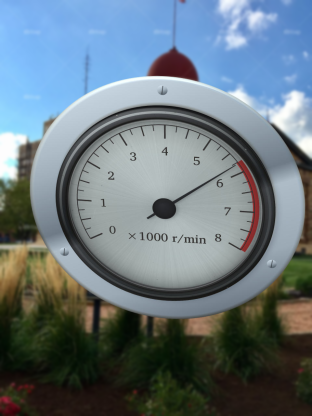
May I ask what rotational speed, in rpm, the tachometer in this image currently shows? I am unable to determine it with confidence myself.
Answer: 5750 rpm
